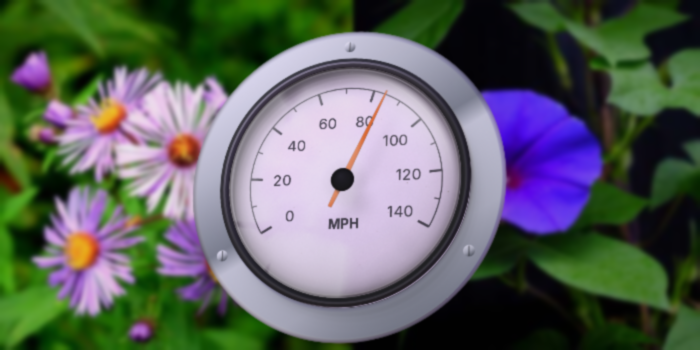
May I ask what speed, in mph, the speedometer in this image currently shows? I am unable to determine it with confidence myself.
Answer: 85 mph
